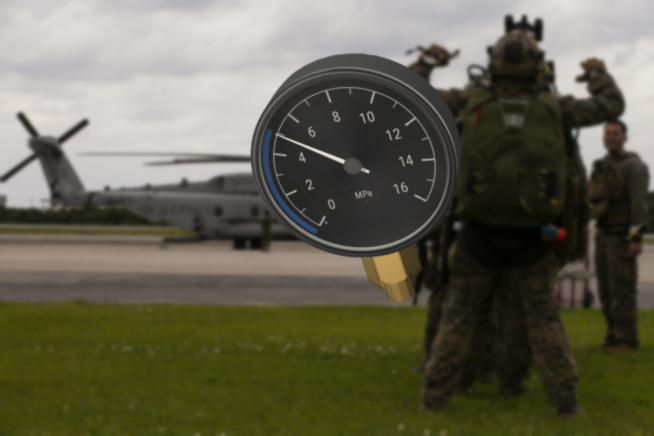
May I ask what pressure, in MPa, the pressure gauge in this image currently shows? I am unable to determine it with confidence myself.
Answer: 5 MPa
